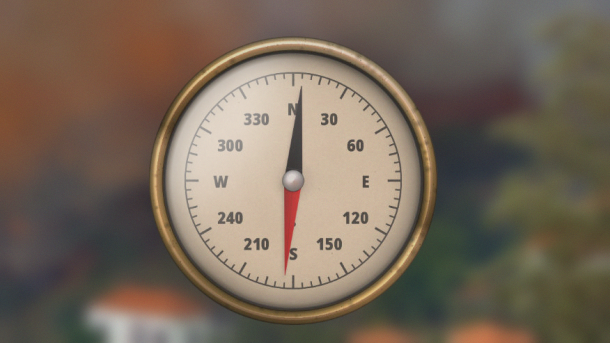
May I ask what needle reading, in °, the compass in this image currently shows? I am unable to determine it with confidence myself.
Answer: 185 °
